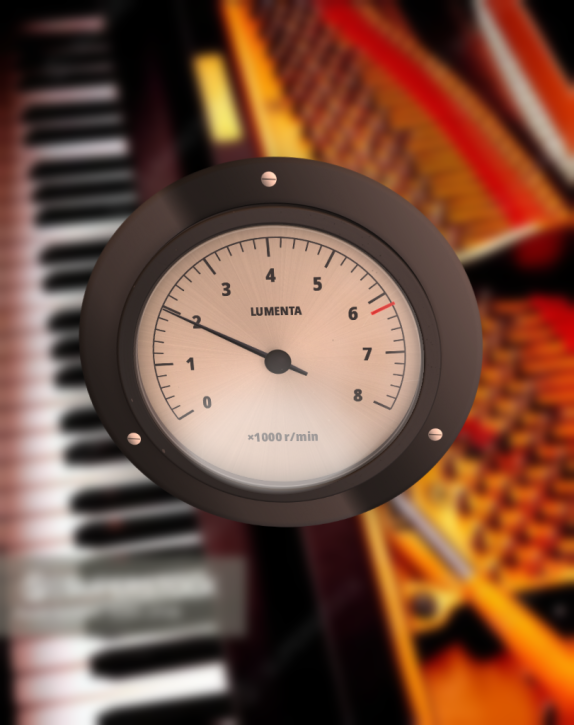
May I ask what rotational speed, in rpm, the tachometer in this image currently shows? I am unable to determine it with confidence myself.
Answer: 2000 rpm
